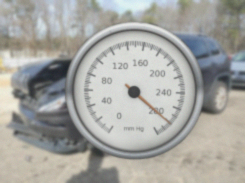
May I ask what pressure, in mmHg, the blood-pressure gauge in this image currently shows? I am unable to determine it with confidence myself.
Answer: 280 mmHg
